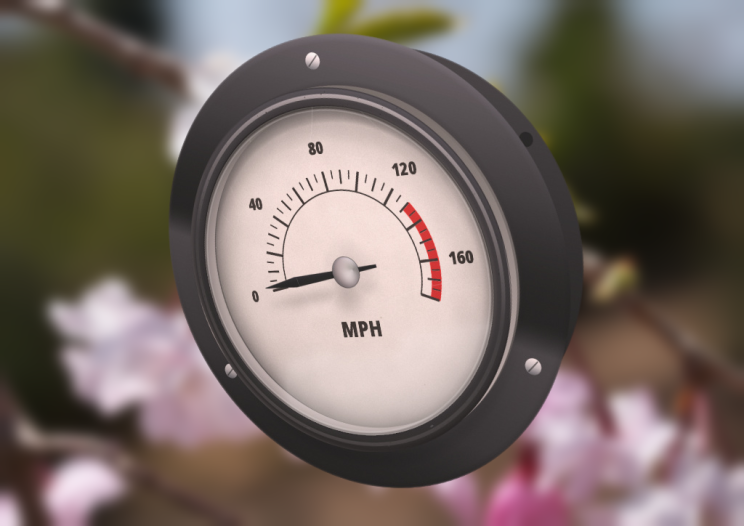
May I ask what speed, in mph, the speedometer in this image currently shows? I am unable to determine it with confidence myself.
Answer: 2.5 mph
